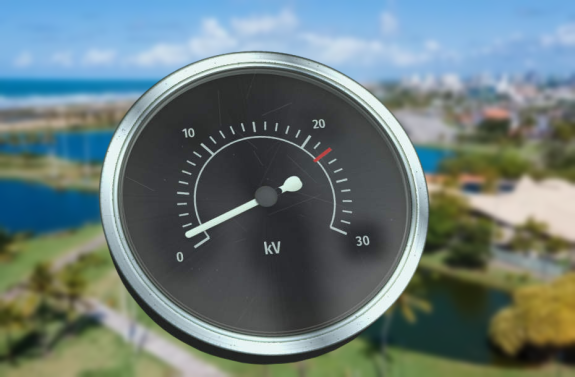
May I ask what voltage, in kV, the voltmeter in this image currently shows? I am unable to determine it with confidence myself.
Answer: 1 kV
